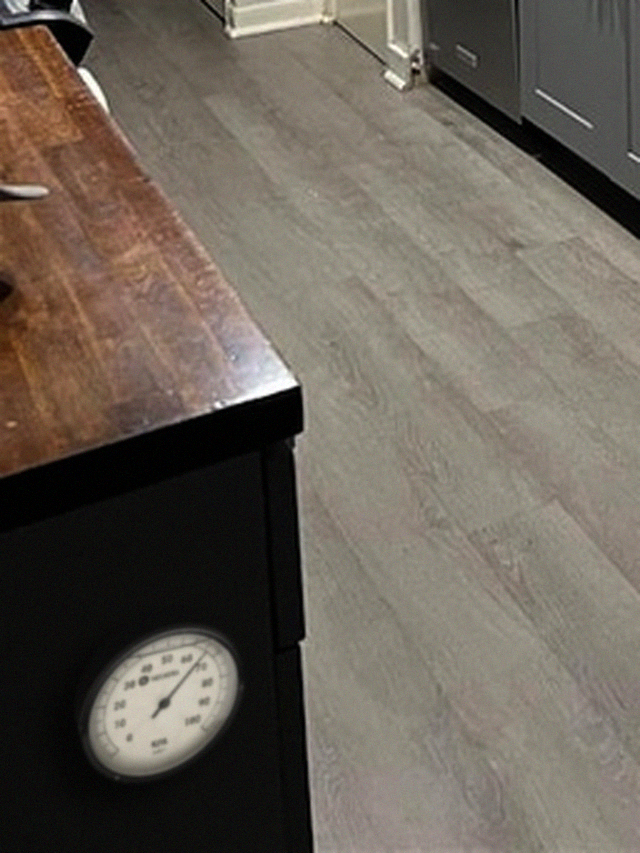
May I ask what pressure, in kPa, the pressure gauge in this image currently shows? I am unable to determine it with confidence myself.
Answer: 65 kPa
